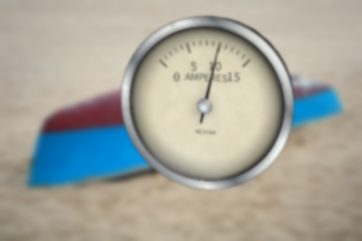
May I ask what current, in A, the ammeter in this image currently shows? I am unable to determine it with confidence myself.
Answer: 10 A
